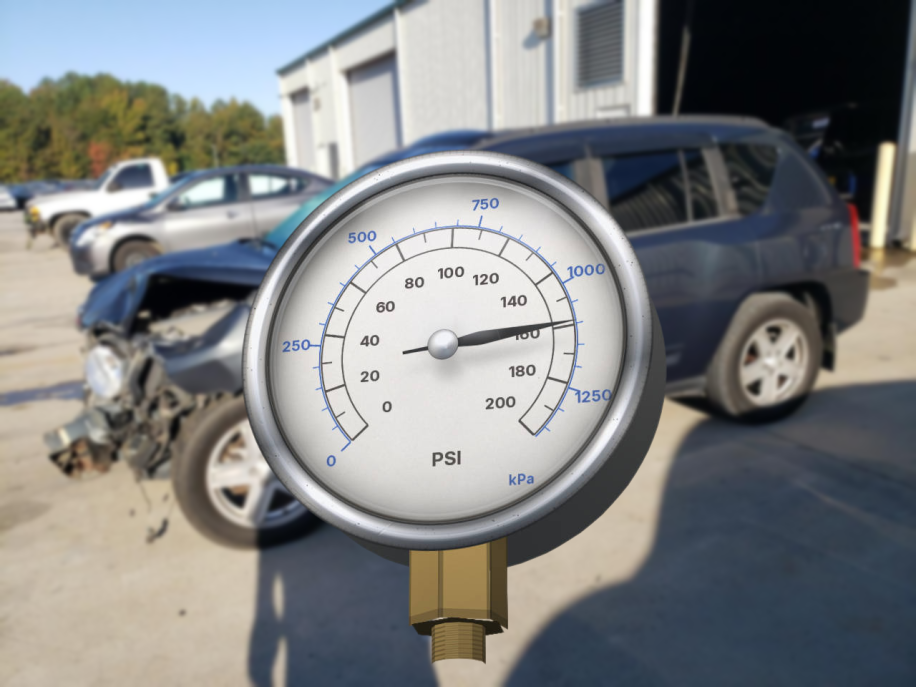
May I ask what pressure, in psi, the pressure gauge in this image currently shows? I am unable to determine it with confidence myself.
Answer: 160 psi
